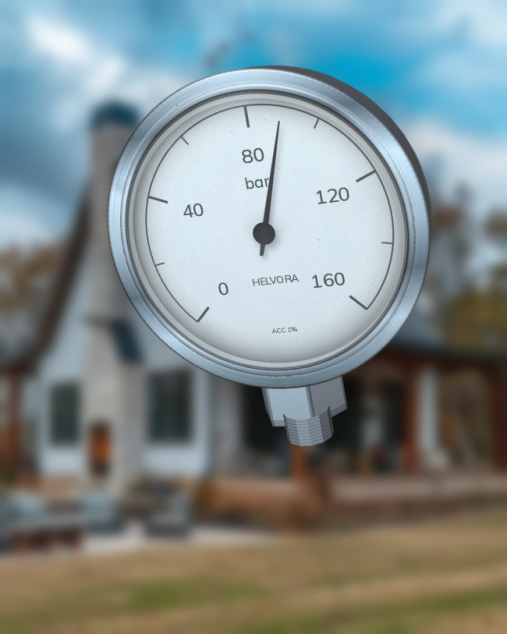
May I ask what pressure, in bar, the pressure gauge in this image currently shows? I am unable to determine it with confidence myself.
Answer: 90 bar
